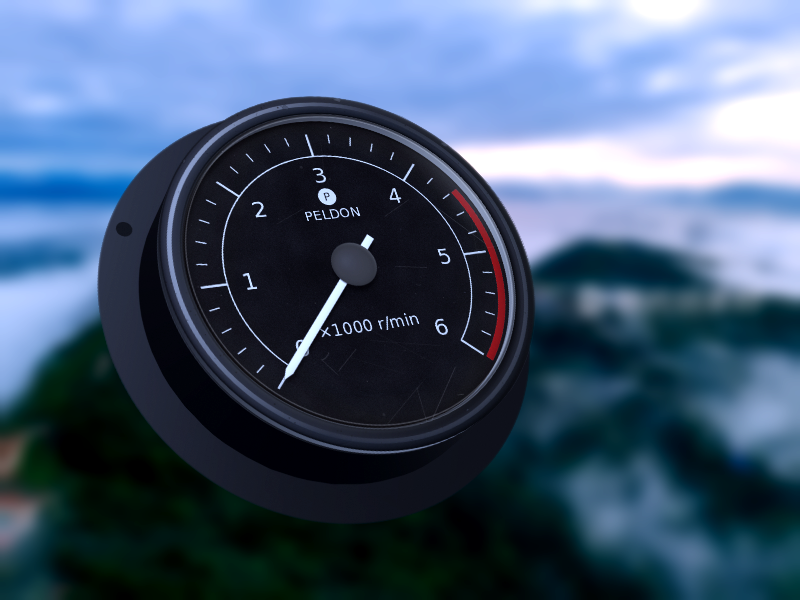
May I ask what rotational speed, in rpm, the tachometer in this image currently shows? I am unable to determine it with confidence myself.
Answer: 0 rpm
